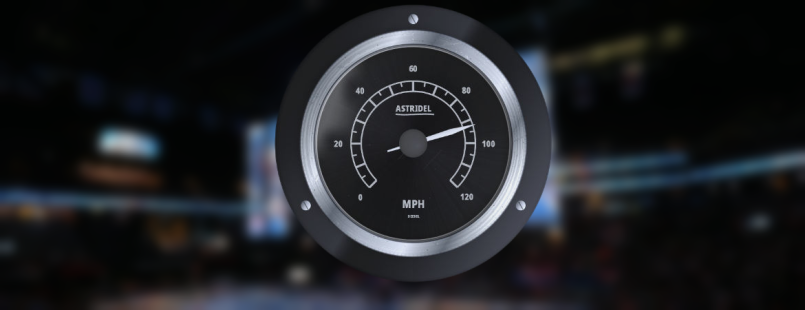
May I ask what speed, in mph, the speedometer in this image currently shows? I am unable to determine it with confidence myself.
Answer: 92.5 mph
